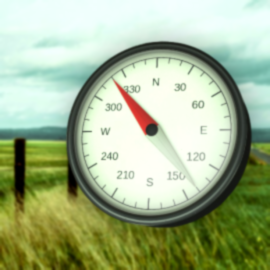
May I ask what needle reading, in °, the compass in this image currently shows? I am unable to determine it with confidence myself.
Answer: 320 °
